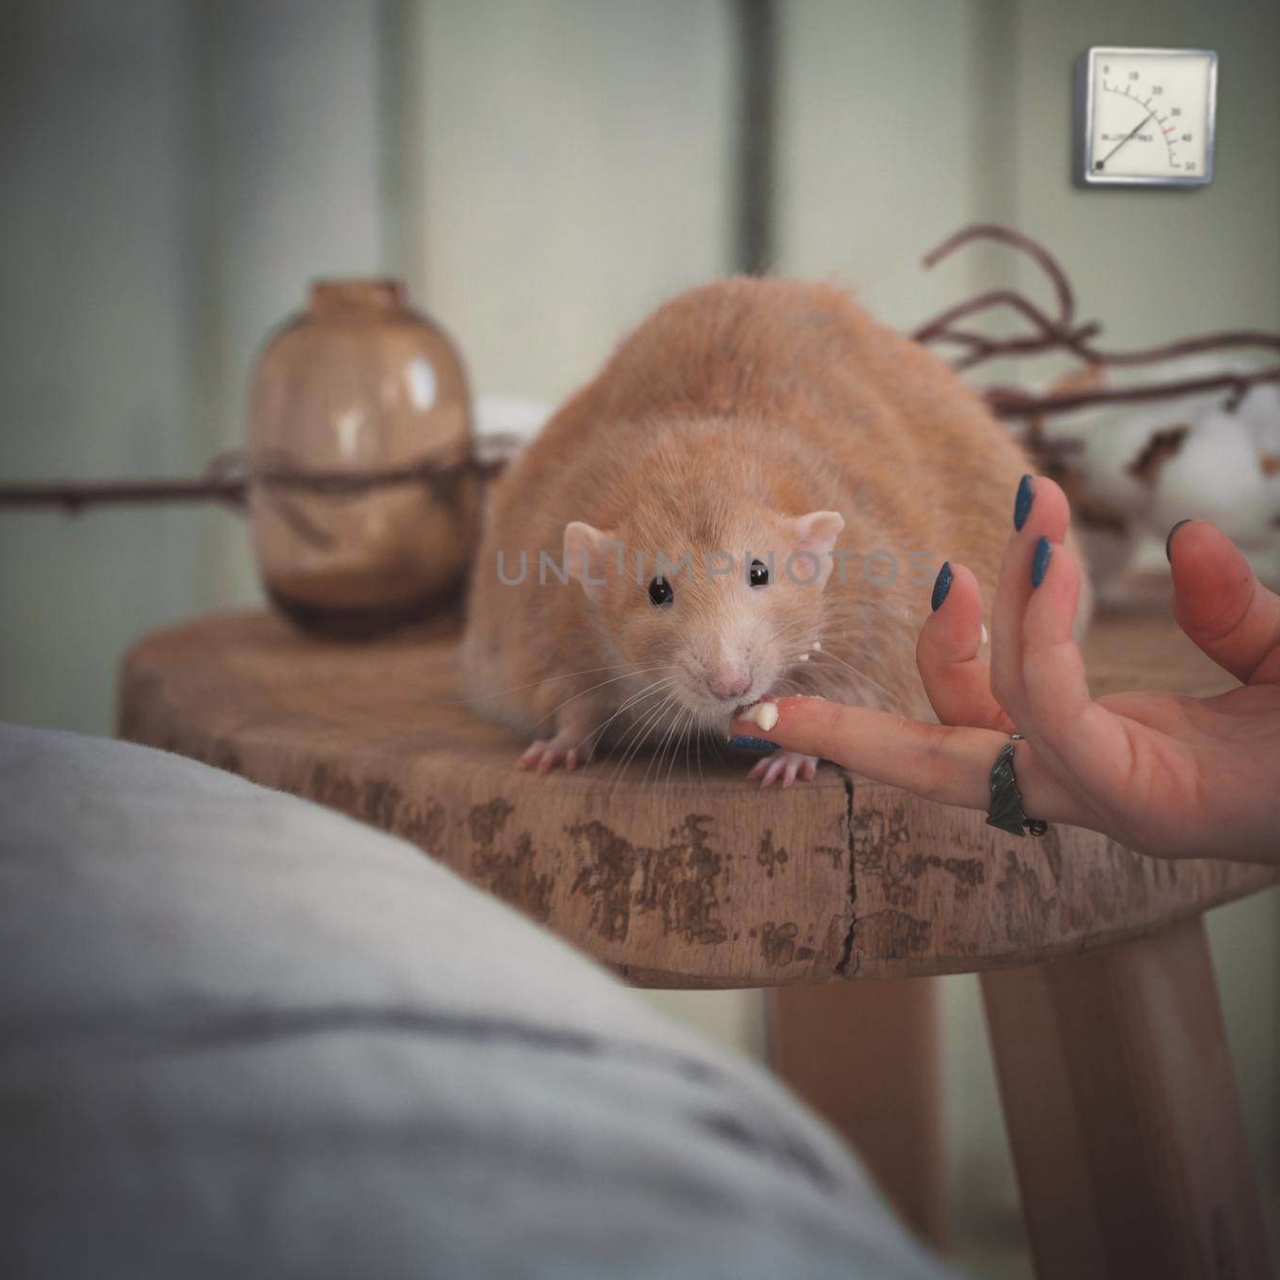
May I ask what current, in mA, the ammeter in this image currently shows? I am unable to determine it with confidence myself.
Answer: 25 mA
